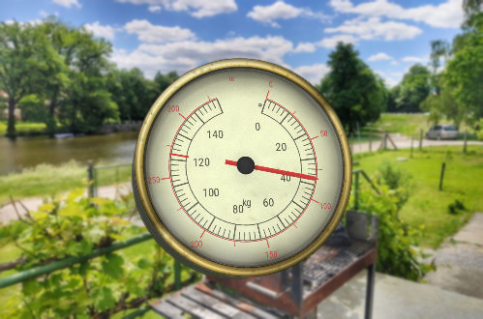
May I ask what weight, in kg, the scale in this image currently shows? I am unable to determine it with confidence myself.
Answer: 38 kg
